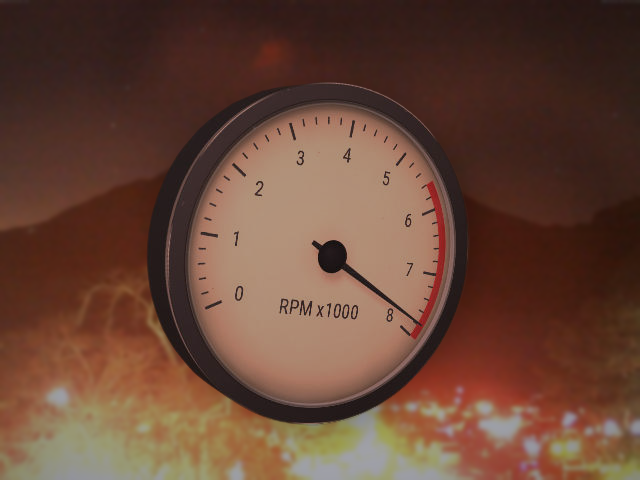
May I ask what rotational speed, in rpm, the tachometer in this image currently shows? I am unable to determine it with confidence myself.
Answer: 7800 rpm
